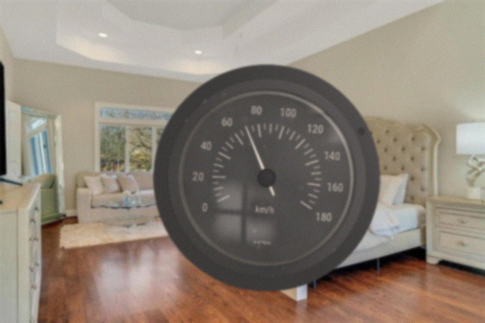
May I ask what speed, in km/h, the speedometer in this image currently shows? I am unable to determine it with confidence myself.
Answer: 70 km/h
